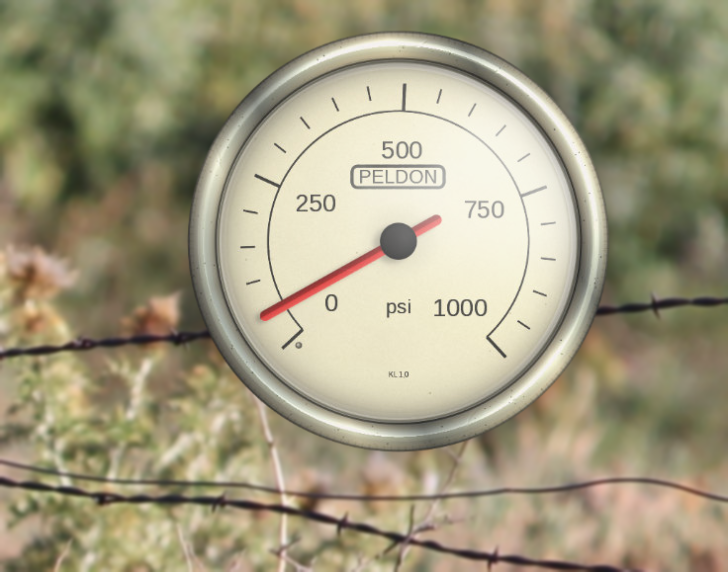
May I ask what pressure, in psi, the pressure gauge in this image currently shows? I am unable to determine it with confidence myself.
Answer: 50 psi
